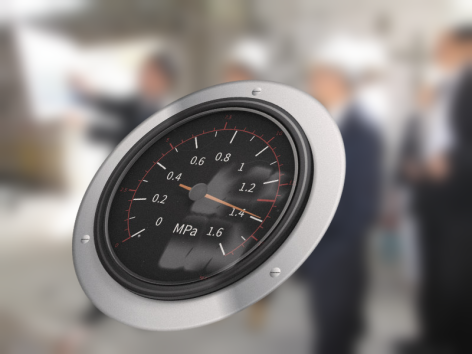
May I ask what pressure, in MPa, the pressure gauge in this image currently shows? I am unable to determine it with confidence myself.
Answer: 1.4 MPa
